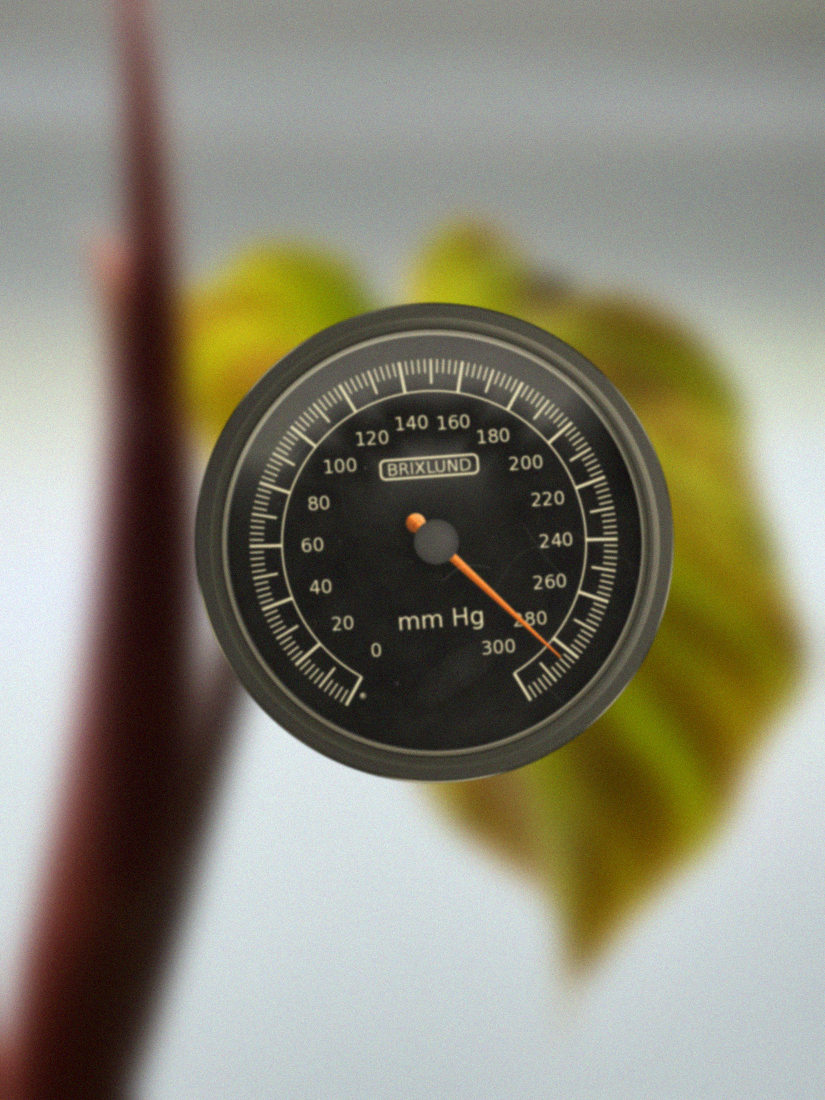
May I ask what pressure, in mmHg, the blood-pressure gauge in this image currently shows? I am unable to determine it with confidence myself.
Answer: 284 mmHg
